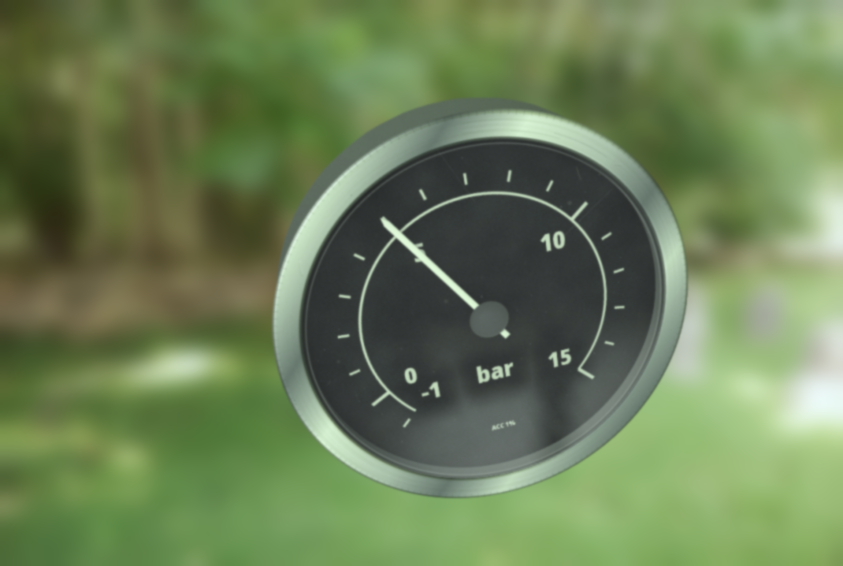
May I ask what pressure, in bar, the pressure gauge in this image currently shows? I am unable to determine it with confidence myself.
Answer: 5 bar
